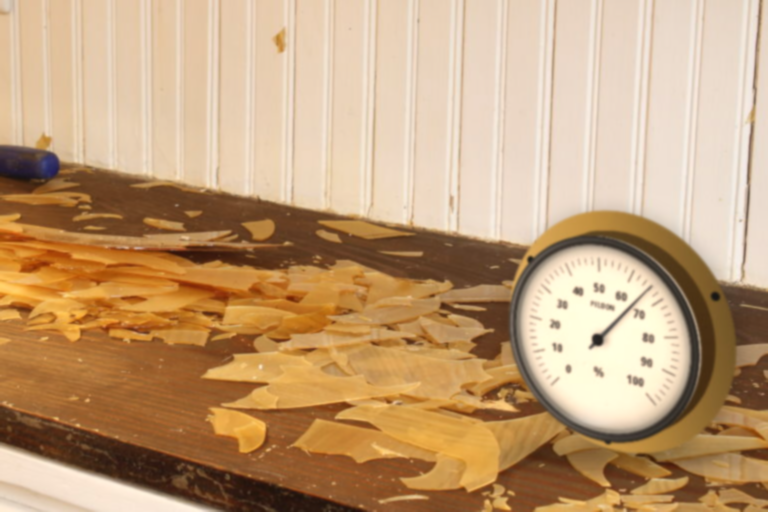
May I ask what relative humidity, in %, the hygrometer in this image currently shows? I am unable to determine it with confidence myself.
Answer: 66 %
